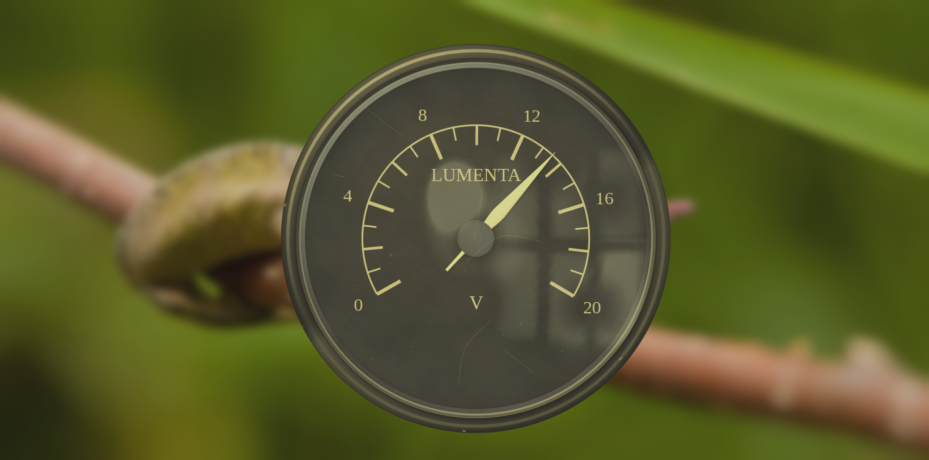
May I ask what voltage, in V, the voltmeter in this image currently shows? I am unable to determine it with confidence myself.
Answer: 13.5 V
